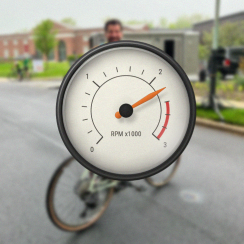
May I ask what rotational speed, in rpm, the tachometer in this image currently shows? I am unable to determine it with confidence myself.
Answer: 2200 rpm
